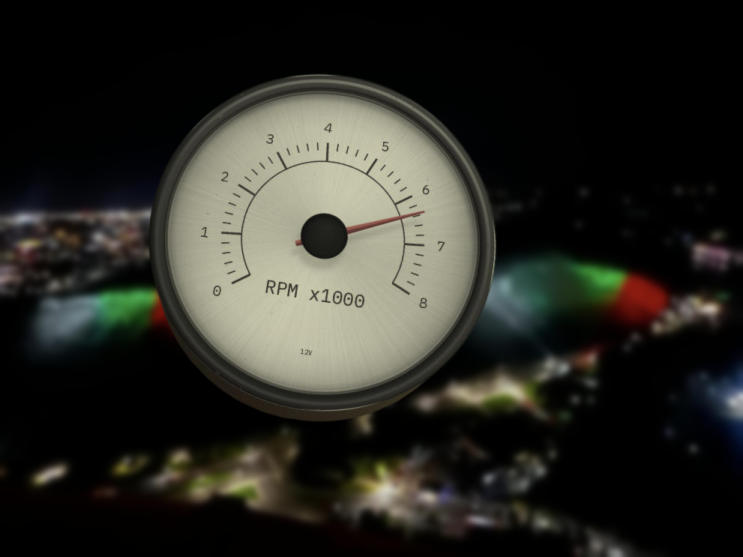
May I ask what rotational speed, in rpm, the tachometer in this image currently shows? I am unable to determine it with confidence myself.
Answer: 6400 rpm
